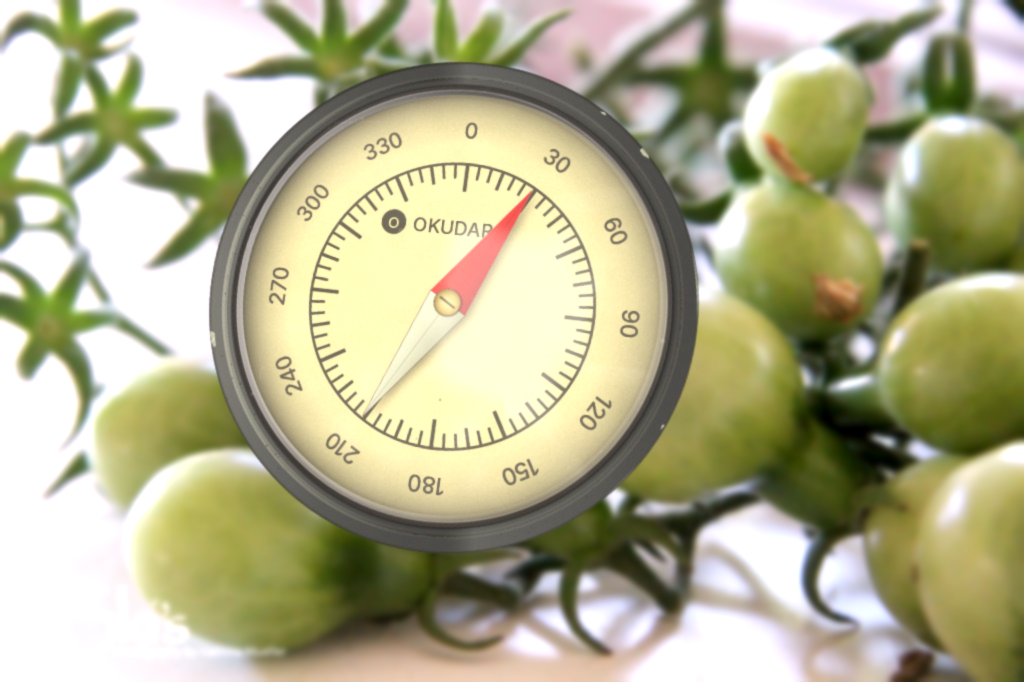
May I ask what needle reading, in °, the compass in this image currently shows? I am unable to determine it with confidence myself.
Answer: 30 °
